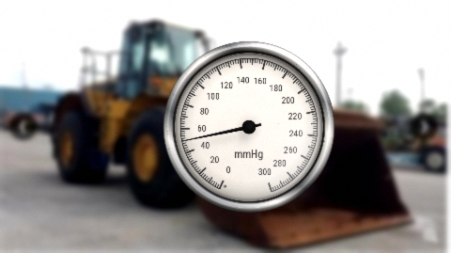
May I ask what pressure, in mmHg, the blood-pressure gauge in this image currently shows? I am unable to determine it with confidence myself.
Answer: 50 mmHg
